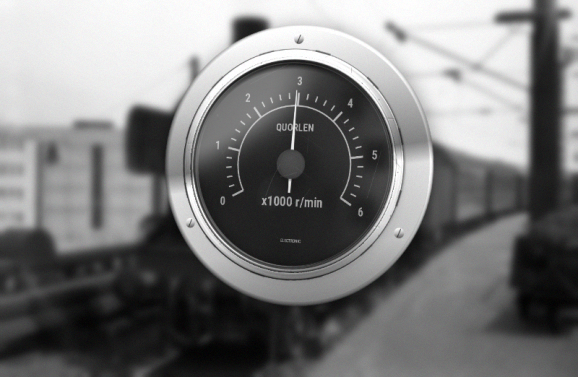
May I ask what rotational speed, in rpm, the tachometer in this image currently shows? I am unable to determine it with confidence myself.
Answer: 3000 rpm
